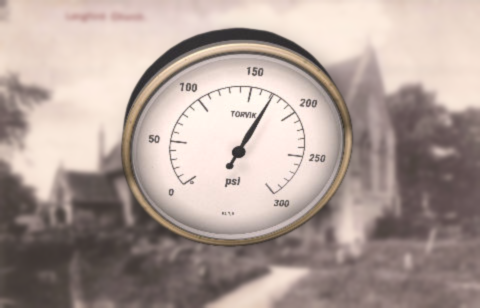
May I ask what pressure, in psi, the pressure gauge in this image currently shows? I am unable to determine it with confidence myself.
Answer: 170 psi
